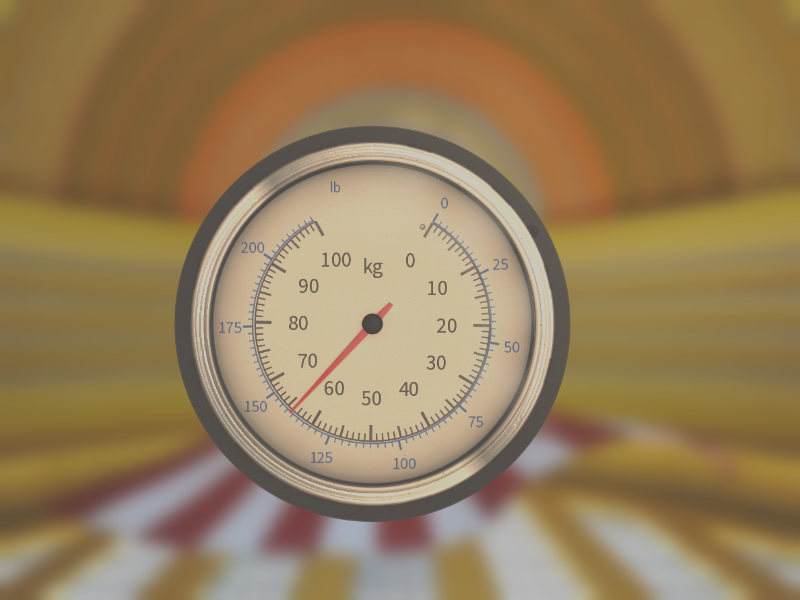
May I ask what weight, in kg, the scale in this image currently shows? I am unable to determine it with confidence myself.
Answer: 64 kg
